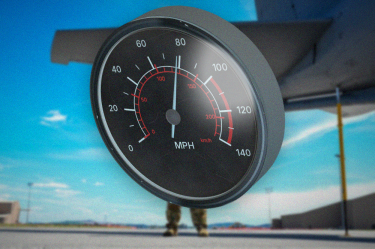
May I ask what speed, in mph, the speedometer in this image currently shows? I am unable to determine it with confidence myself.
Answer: 80 mph
